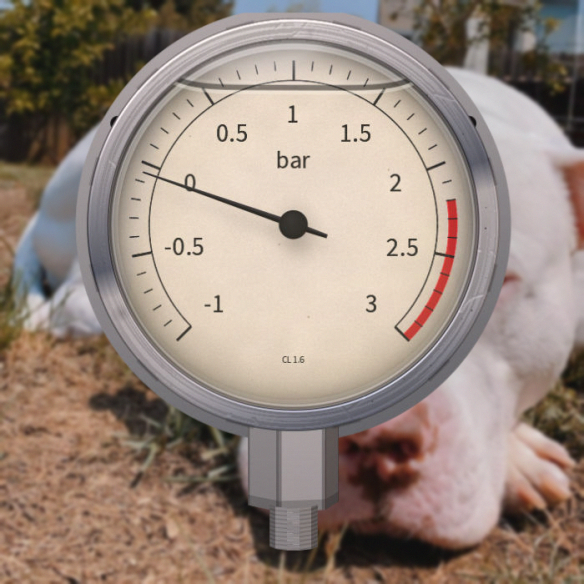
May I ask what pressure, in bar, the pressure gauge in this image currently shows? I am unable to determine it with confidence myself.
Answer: -0.05 bar
